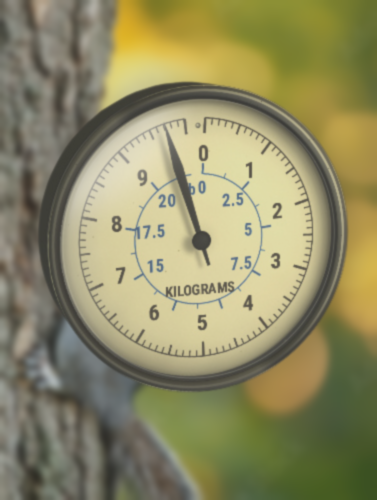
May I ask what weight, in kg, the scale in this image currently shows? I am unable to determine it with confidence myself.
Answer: 9.7 kg
